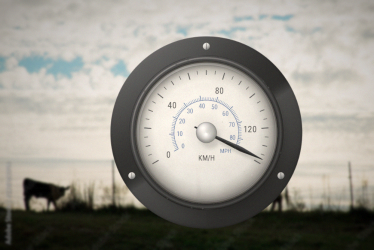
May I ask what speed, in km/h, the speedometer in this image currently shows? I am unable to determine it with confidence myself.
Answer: 137.5 km/h
